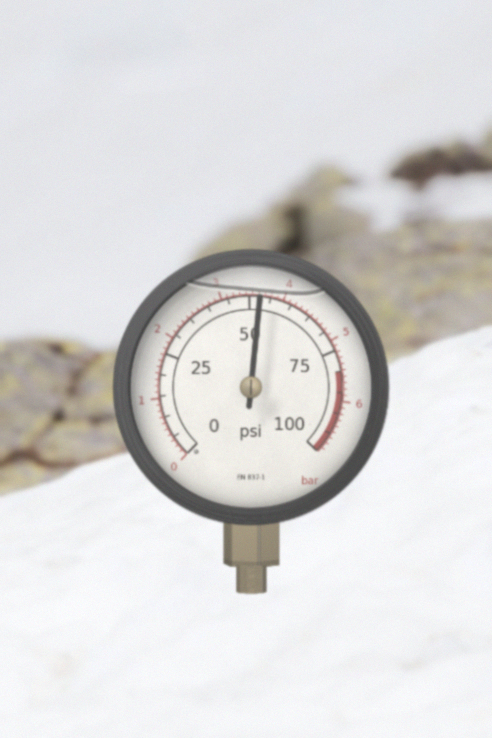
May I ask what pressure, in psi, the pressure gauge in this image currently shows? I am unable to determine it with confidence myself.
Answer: 52.5 psi
